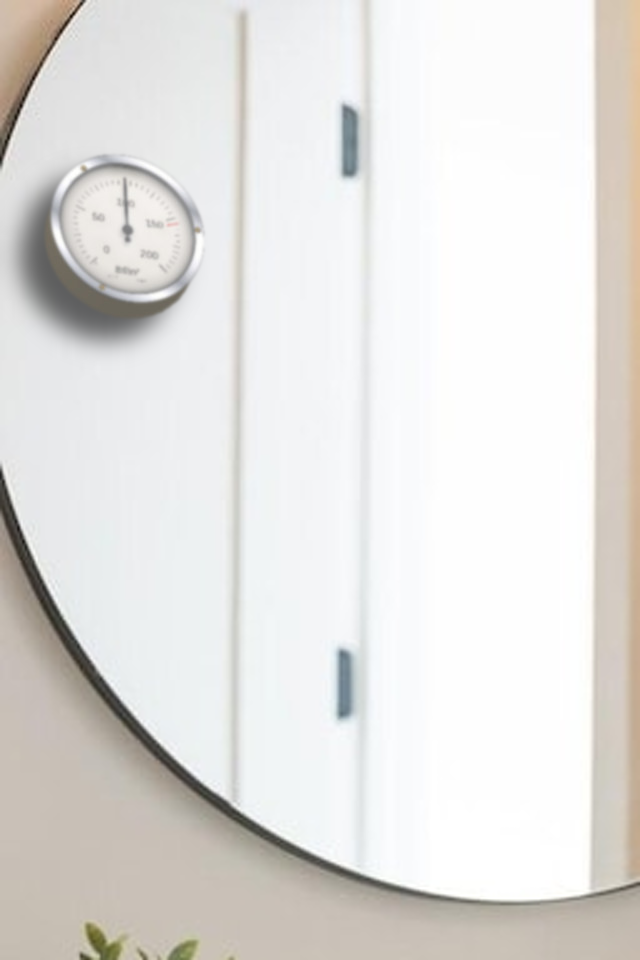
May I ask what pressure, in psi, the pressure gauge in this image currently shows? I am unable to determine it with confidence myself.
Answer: 100 psi
